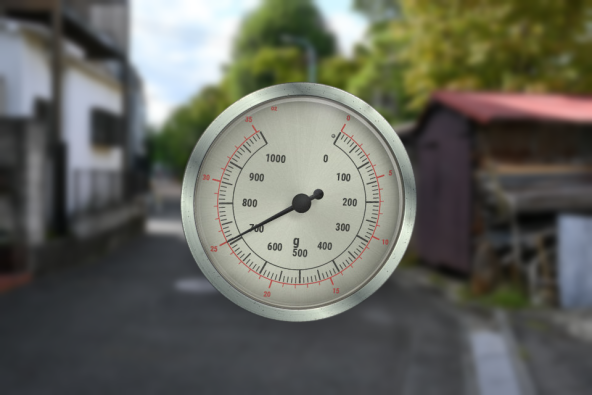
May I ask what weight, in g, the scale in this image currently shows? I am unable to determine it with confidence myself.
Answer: 710 g
